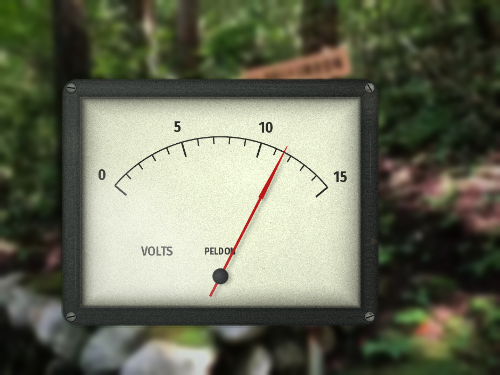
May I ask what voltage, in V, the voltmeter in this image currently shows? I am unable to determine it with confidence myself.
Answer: 11.5 V
